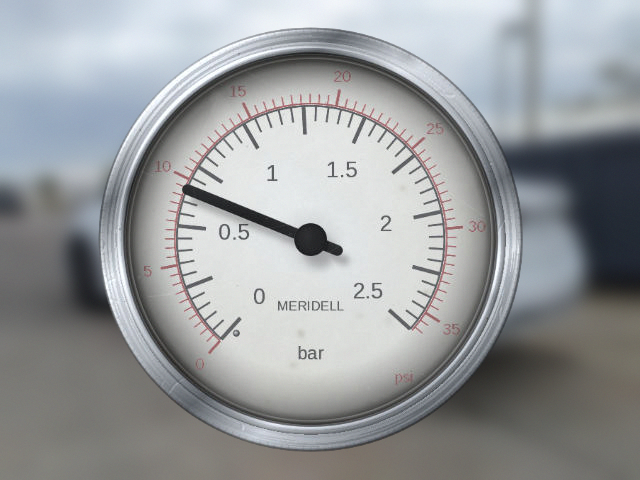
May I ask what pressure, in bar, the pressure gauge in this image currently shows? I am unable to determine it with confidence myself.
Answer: 0.65 bar
